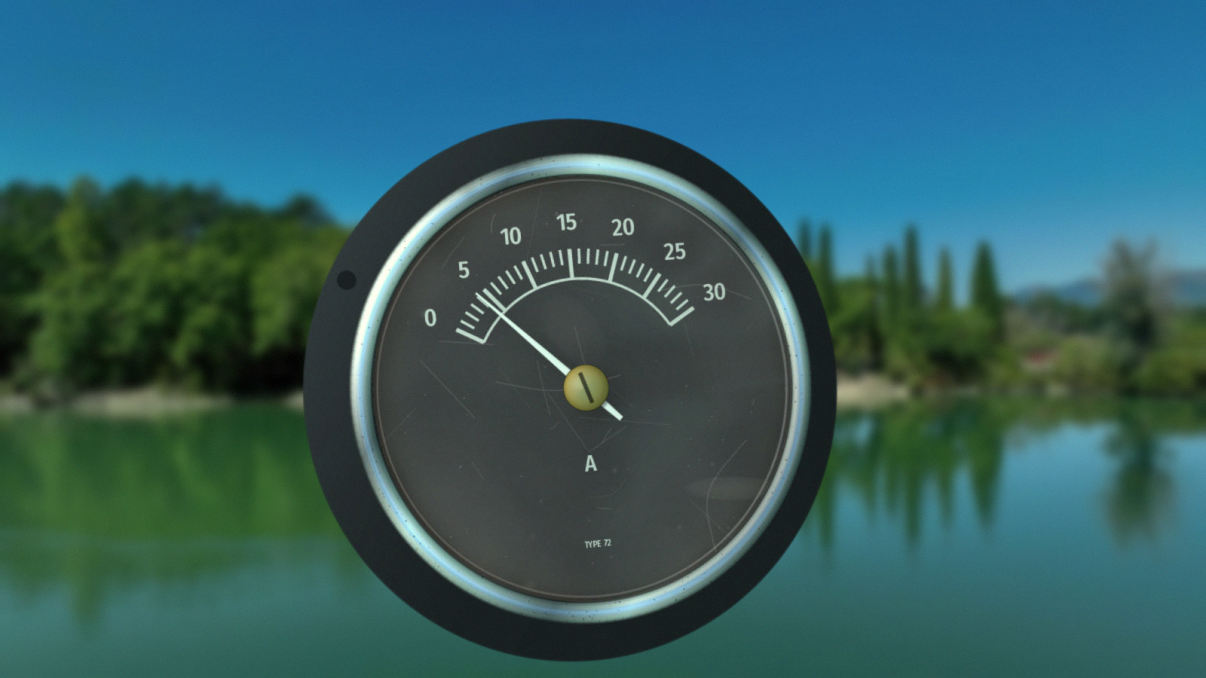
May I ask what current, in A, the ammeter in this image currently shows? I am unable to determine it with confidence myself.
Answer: 4 A
